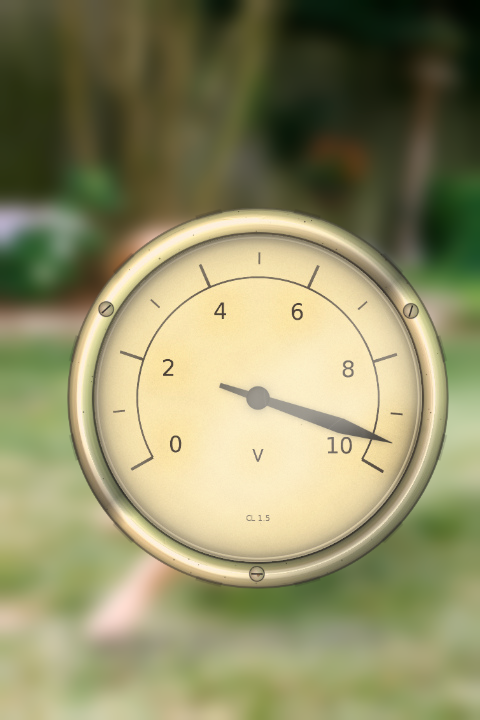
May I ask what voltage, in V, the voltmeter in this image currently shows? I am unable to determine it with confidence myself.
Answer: 9.5 V
